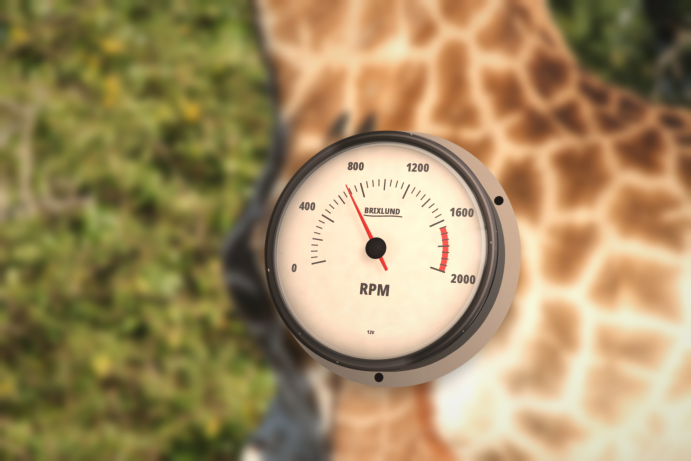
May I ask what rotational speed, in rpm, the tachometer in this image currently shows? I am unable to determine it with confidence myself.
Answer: 700 rpm
